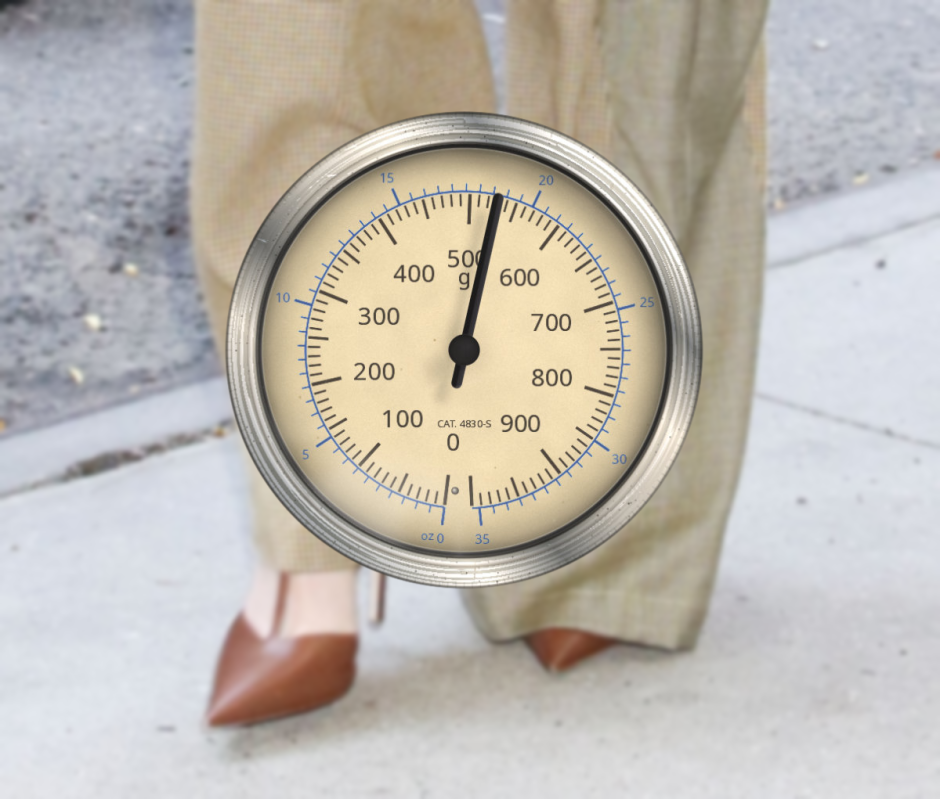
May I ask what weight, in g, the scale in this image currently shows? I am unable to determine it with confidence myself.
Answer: 530 g
